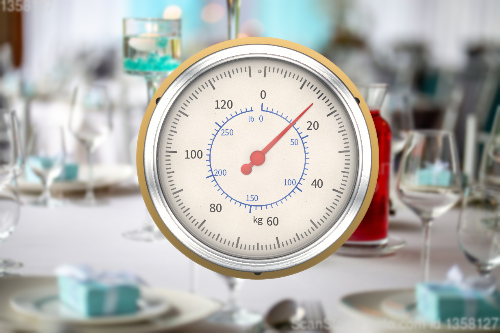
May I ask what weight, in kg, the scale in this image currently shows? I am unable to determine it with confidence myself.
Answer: 15 kg
